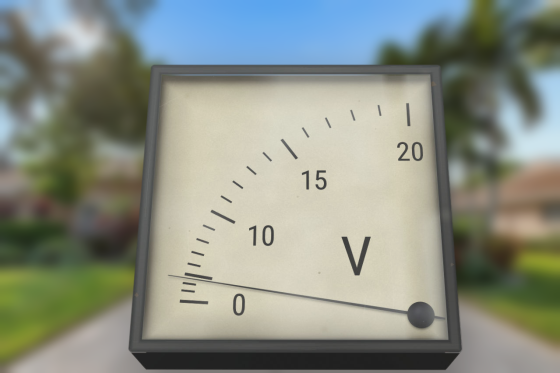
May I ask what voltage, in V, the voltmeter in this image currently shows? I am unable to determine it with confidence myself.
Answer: 4.5 V
